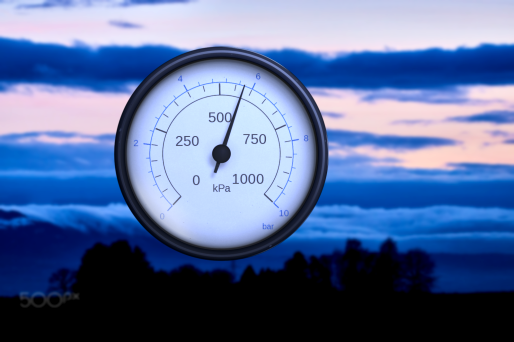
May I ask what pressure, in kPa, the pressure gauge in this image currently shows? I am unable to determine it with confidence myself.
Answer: 575 kPa
